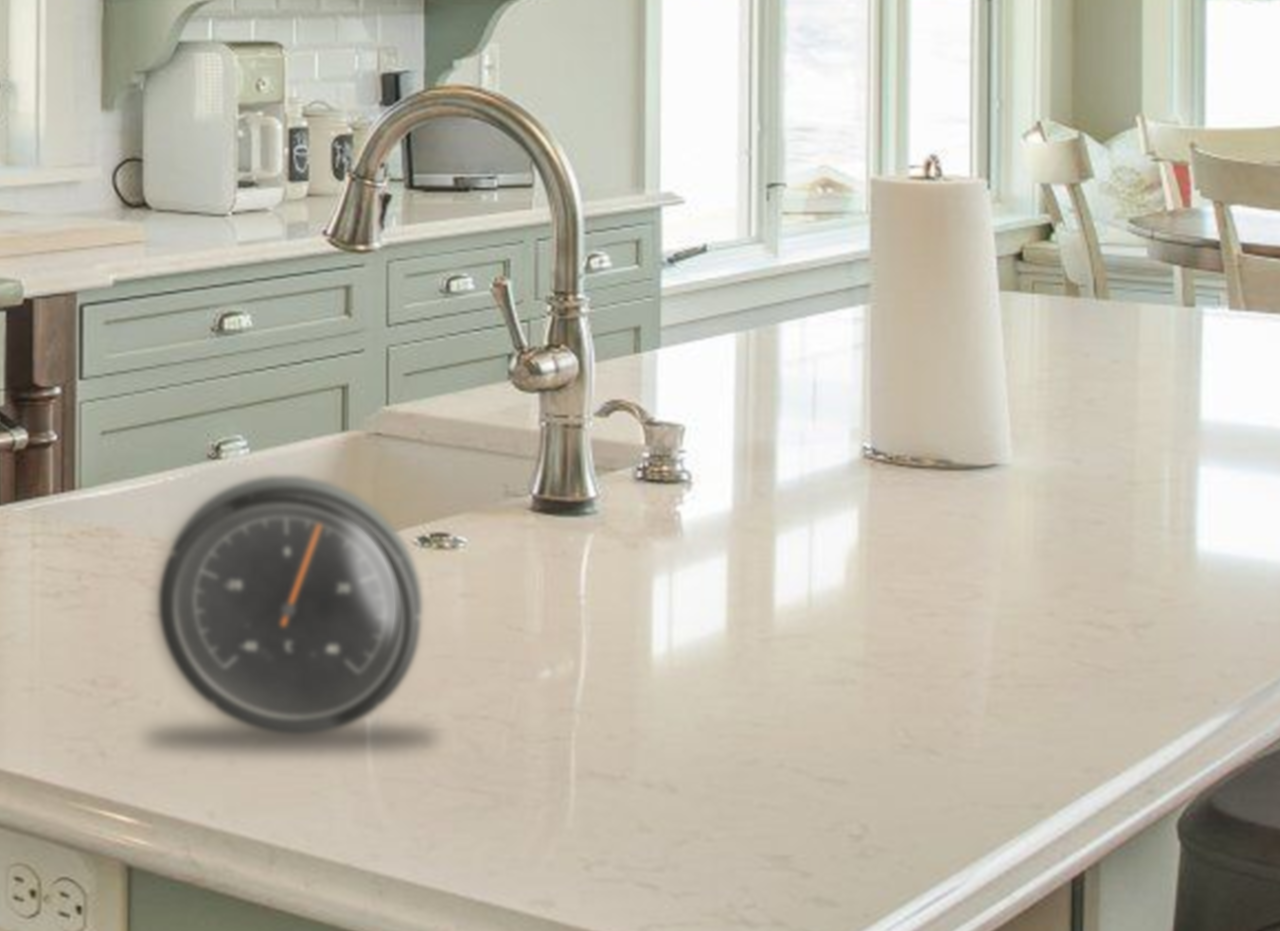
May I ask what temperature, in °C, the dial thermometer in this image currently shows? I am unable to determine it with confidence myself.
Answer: 6 °C
